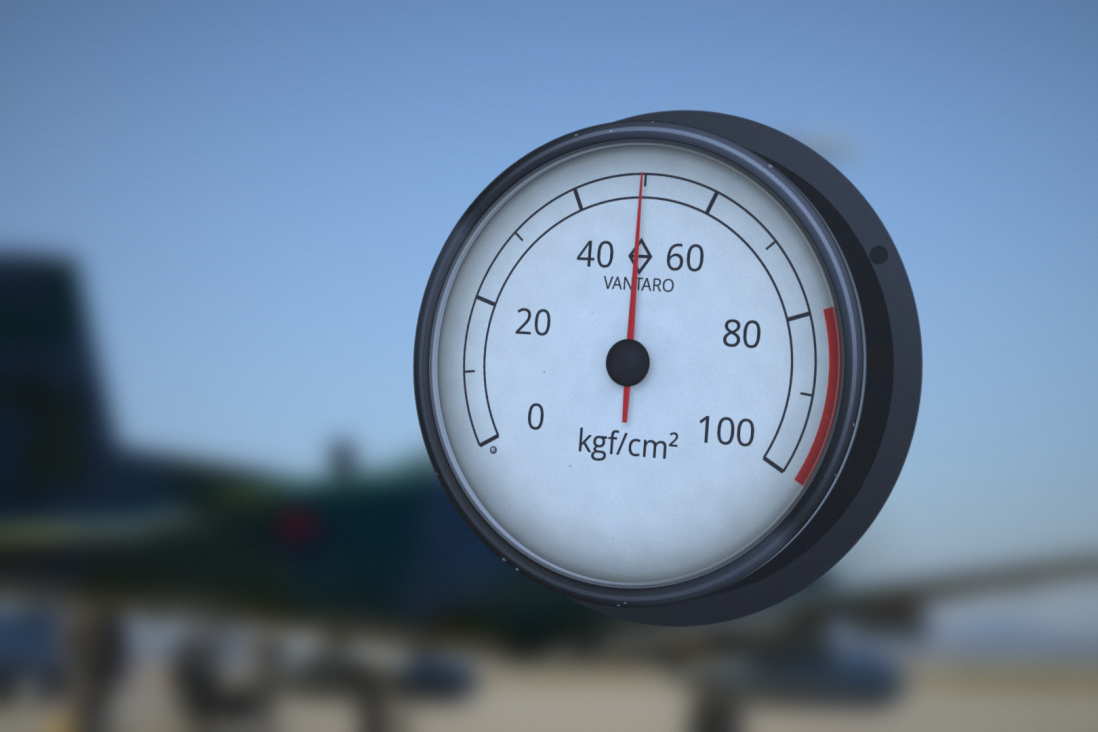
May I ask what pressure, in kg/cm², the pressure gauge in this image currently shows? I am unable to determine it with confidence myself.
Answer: 50 kg/cm²
